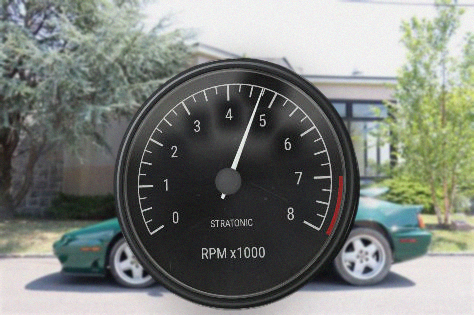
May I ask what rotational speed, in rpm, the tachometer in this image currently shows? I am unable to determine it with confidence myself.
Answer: 4750 rpm
